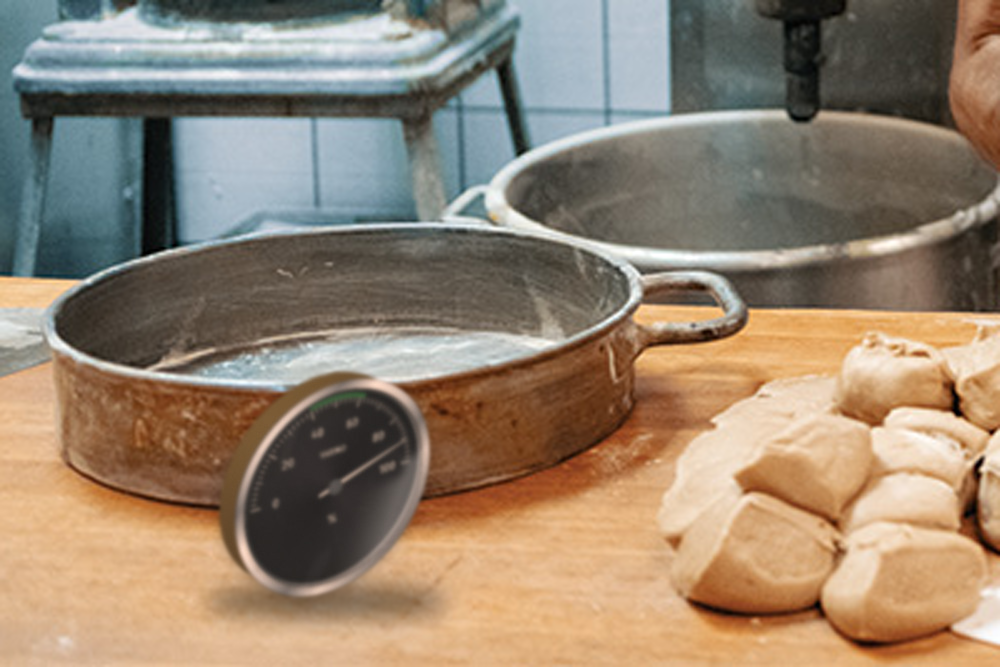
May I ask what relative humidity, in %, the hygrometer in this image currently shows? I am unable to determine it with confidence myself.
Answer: 90 %
